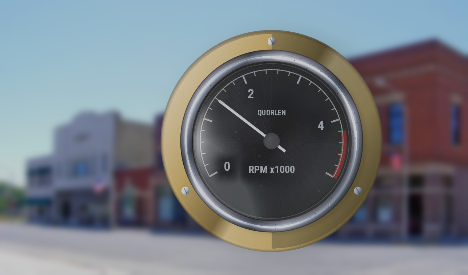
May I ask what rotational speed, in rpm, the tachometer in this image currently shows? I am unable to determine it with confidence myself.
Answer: 1400 rpm
